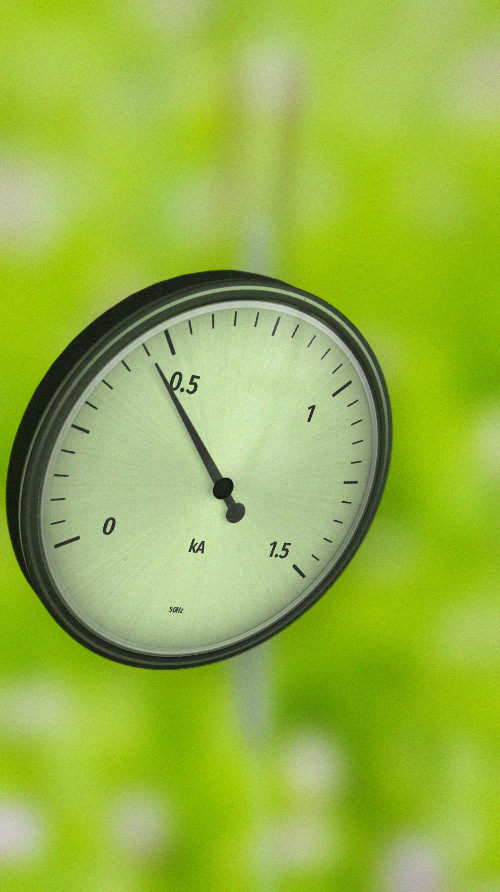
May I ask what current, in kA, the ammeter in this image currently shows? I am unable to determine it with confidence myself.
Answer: 0.45 kA
